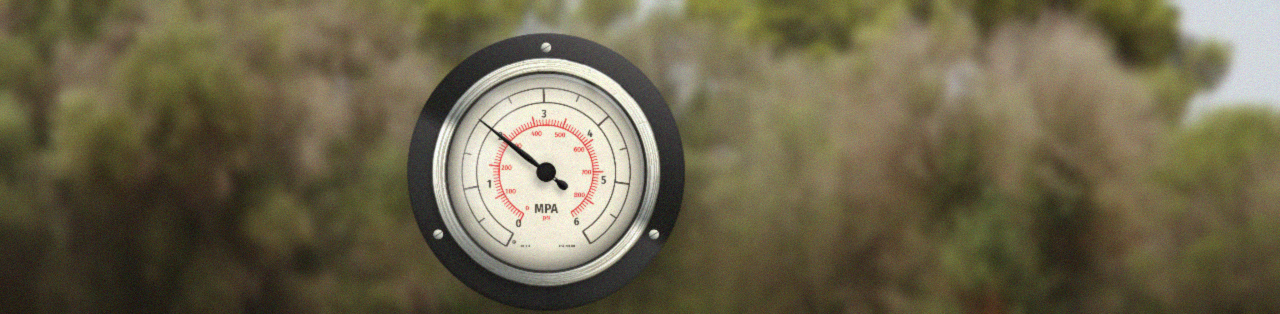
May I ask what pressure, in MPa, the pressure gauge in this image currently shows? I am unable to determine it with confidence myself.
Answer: 2 MPa
